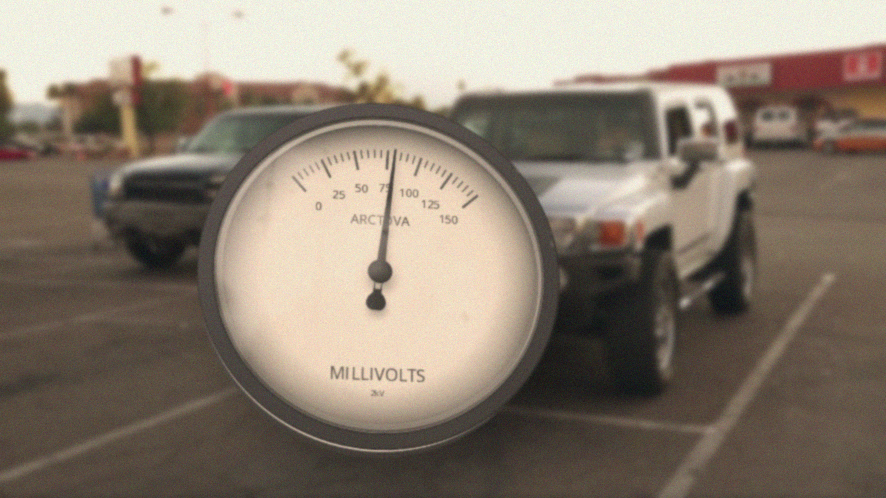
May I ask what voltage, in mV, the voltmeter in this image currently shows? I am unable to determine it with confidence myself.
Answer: 80 mV
